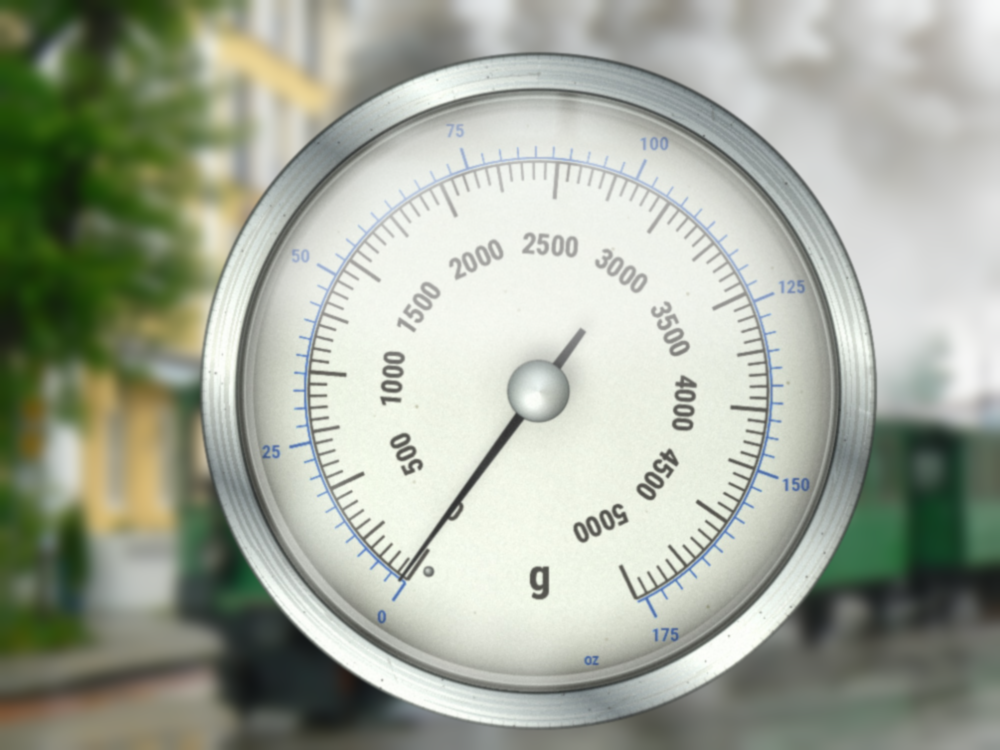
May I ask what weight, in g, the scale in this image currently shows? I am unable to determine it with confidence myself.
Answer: 25 g
